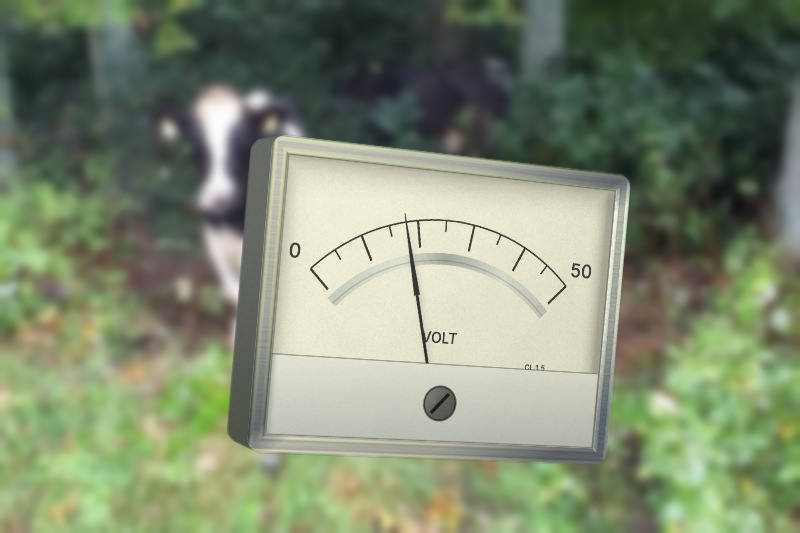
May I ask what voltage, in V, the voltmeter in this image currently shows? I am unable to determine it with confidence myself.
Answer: 17.5 V
